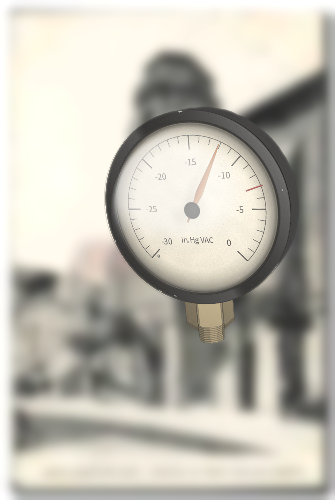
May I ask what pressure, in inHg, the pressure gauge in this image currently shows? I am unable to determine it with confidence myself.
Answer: -12 inHg
